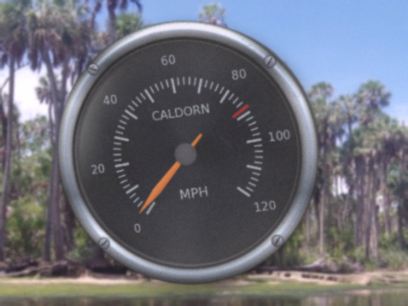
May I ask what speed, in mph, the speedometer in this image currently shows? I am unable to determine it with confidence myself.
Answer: 2 mph
